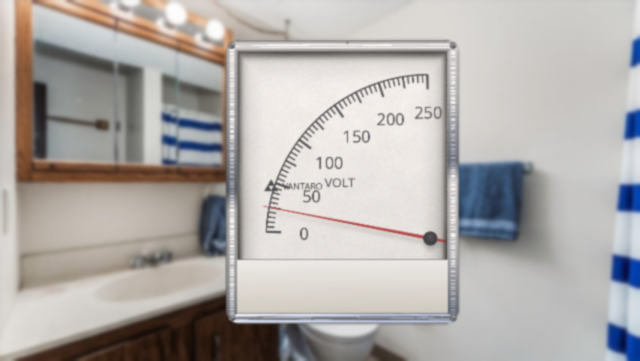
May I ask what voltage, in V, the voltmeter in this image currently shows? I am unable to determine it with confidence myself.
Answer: 25 V
